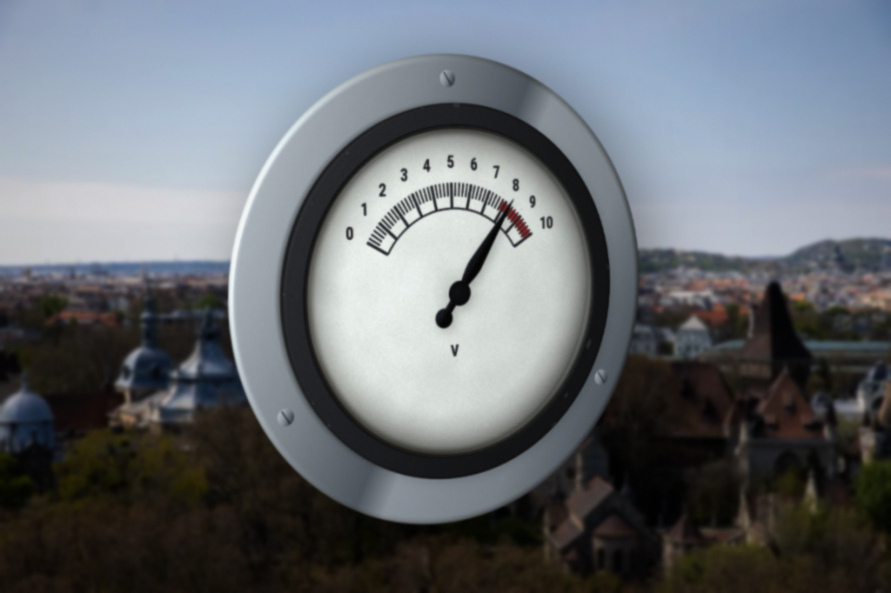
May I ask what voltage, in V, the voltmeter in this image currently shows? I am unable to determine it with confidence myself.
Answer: 8 V
